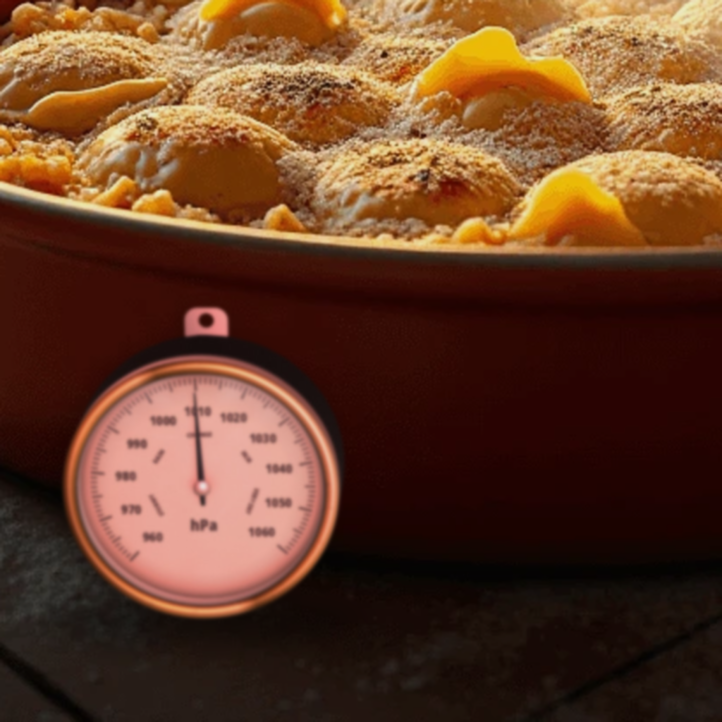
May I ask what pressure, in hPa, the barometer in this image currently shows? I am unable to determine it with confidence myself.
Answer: 1010 hPa
